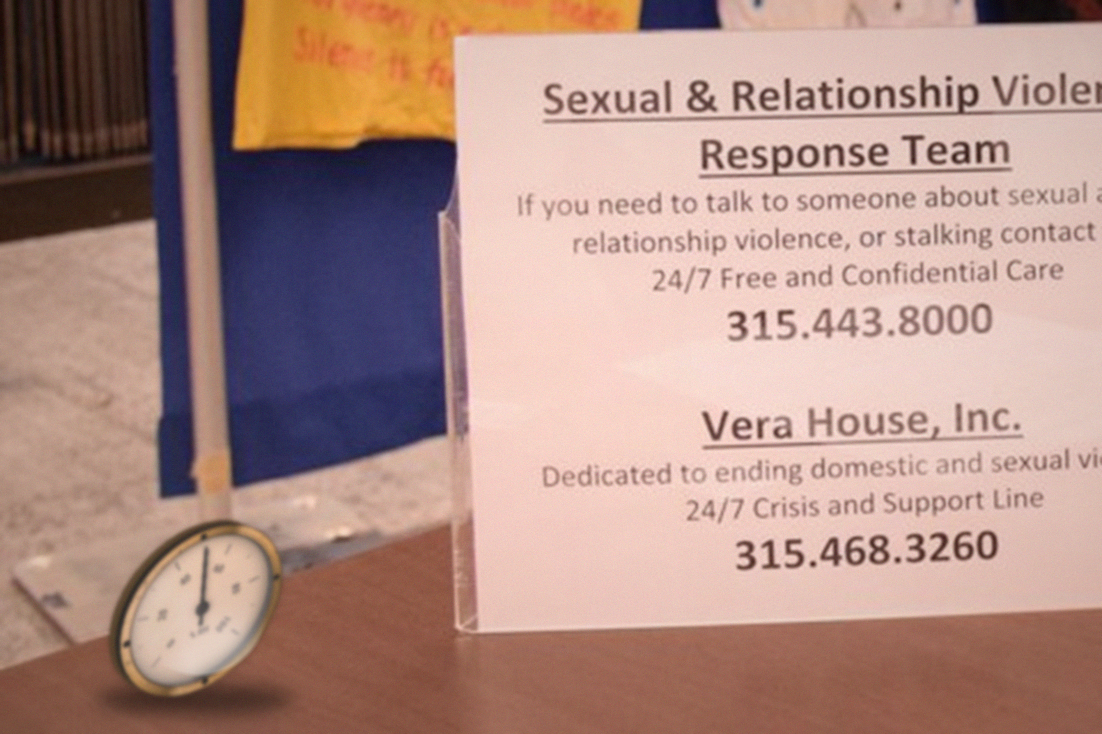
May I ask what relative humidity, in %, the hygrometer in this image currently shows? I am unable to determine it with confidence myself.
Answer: 50 %
